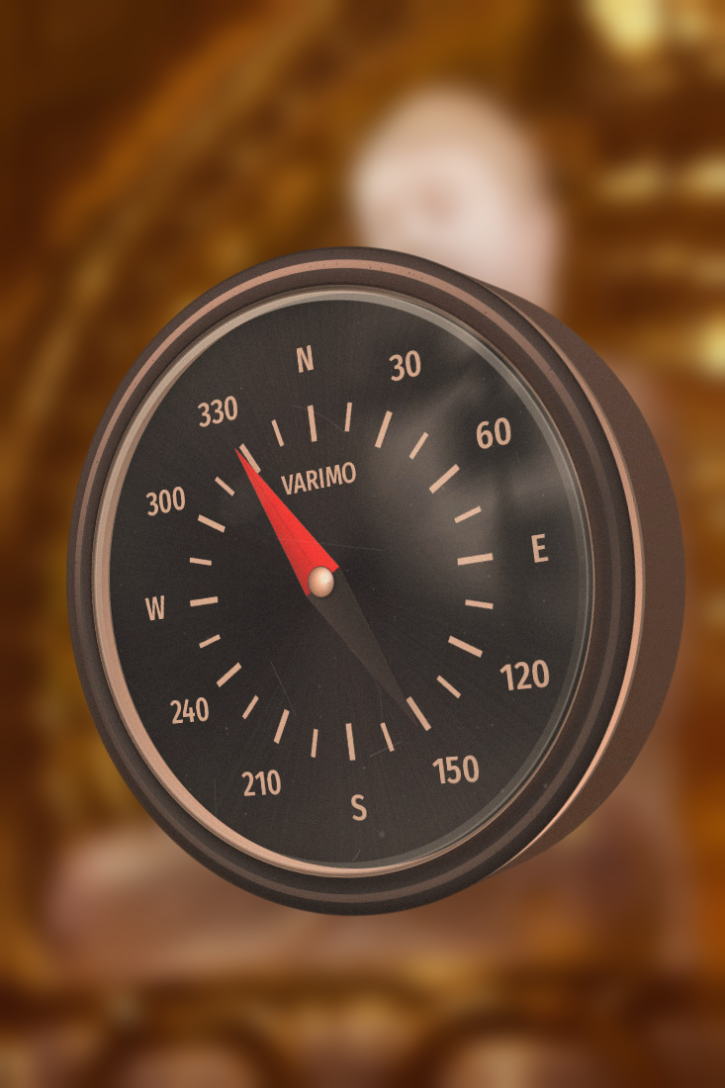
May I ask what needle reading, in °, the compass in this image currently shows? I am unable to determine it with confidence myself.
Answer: 330 °
